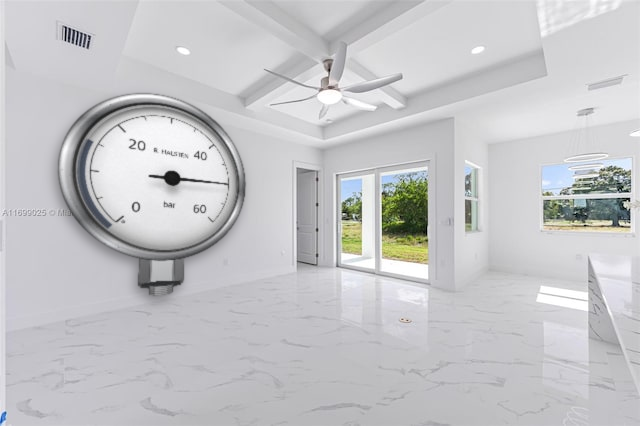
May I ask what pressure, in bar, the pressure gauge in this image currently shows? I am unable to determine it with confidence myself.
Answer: 50 bar
